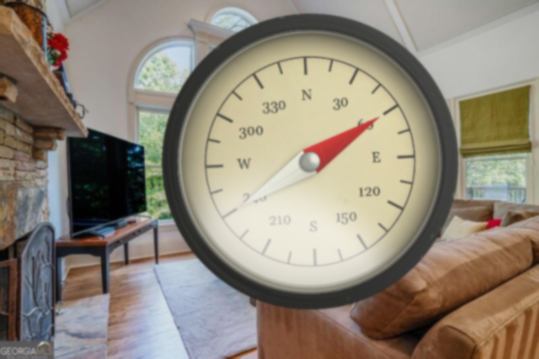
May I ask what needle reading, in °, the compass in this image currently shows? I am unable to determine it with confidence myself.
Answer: 60 °
